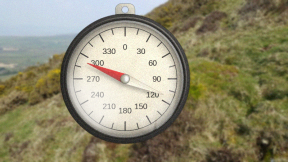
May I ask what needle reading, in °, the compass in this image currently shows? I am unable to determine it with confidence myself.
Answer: 292.5 °
